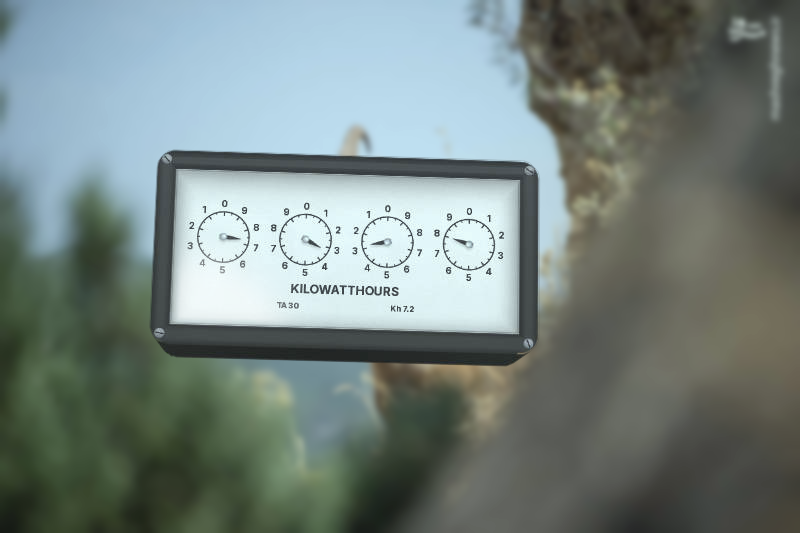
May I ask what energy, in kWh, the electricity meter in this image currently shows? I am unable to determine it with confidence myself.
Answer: 7328 kWh
